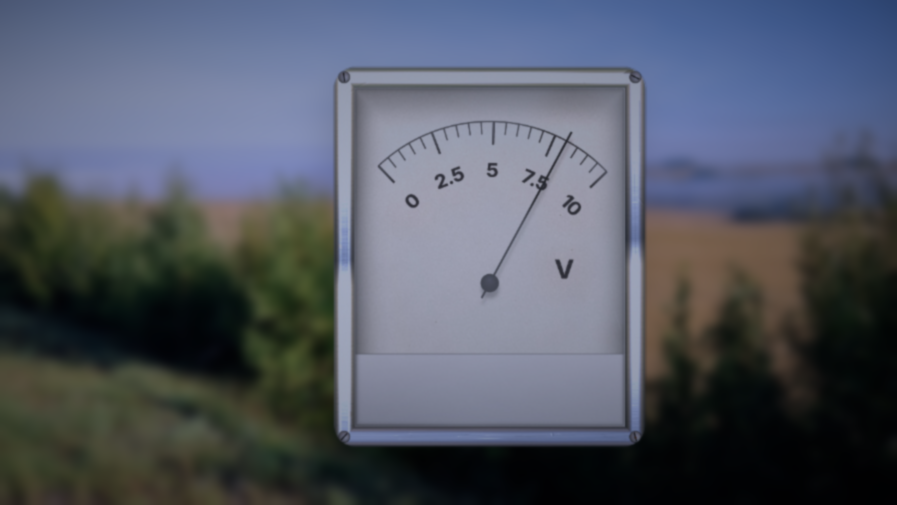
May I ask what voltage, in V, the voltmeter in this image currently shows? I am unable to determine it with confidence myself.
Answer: 8 V
